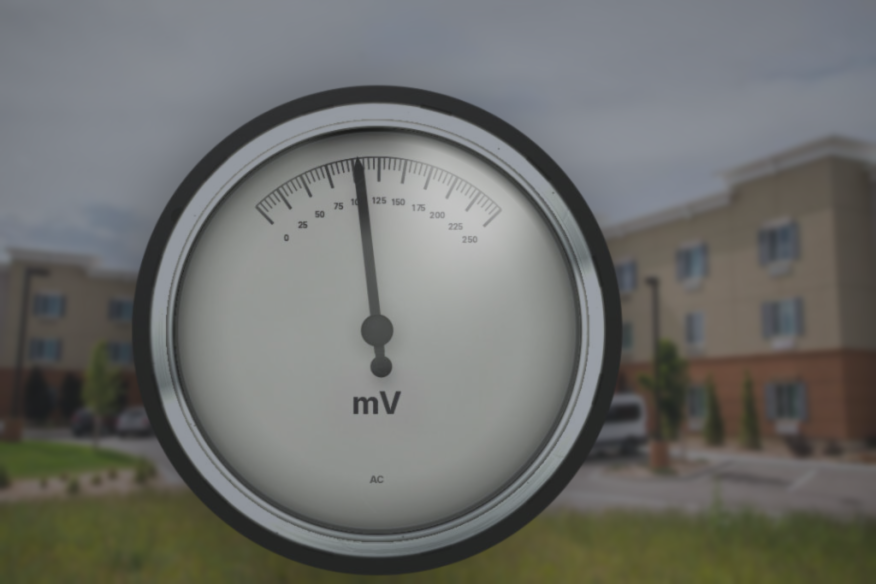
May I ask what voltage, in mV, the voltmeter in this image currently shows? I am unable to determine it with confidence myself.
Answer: 105 mV
